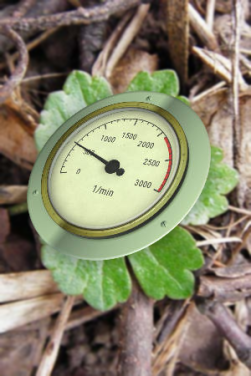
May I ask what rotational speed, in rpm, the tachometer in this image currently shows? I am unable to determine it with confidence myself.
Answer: 500 rpm
